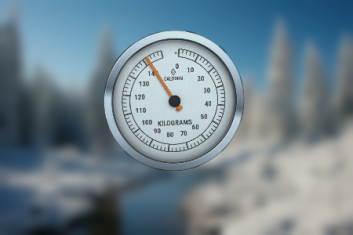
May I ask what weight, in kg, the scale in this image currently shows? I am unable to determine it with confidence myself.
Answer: 142 kg
